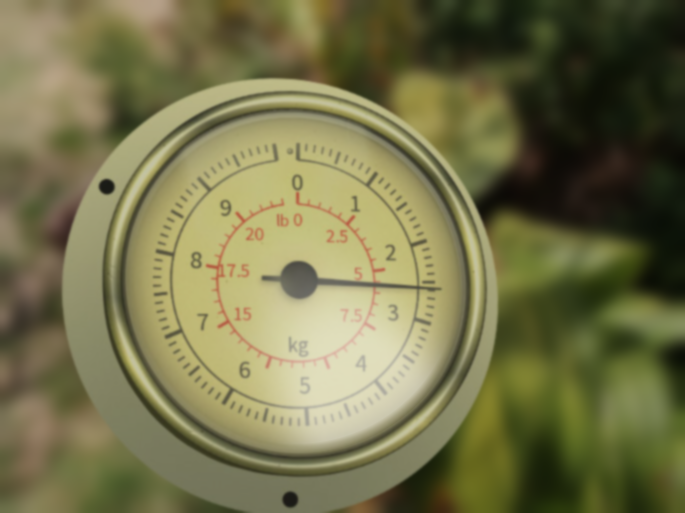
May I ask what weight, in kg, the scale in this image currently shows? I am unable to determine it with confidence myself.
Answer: 2.6 kg
